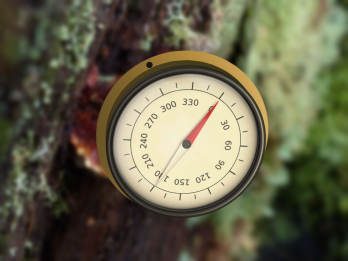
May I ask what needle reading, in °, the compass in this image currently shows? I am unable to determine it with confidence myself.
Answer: 0 °
